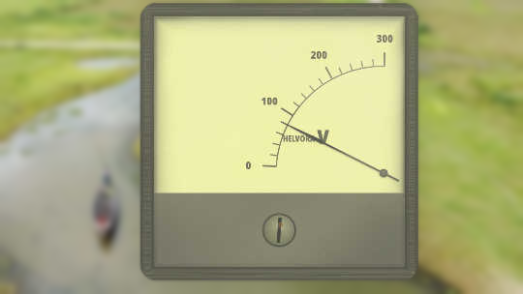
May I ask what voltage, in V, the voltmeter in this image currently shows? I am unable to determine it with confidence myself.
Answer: 80 V
